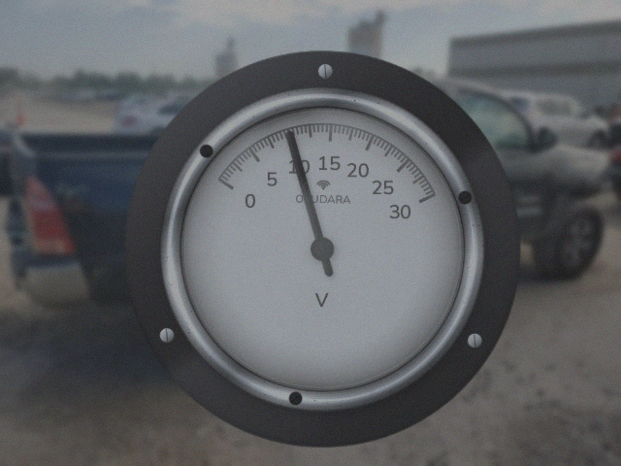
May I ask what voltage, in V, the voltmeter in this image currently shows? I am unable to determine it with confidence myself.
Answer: 10 V
